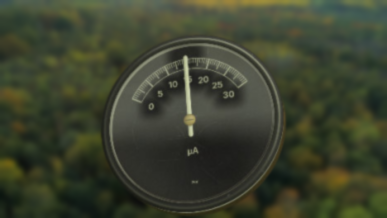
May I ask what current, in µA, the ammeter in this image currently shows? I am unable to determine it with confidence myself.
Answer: 15 µA
